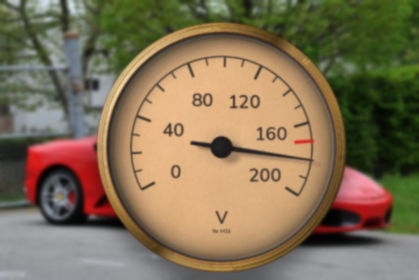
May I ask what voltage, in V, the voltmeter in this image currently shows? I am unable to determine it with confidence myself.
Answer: 180 V
